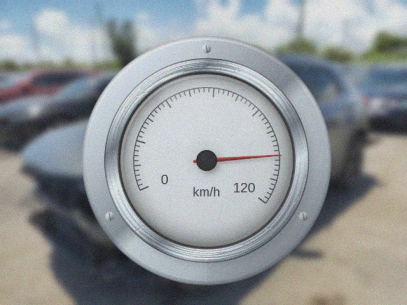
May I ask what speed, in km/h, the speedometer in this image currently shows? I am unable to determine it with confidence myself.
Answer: 100 km/h
